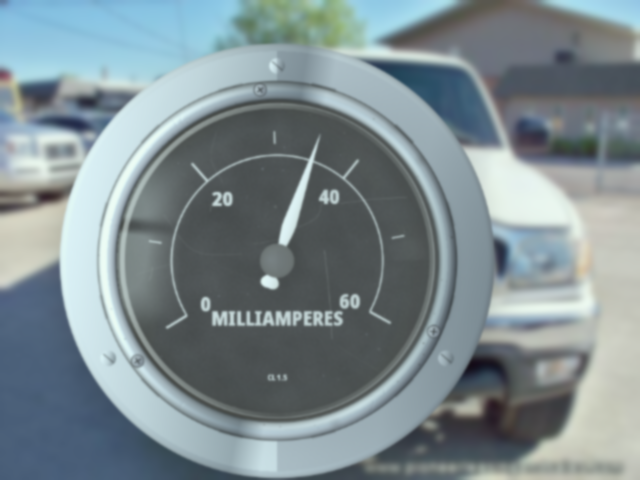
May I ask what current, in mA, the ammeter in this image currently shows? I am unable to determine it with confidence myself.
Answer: 35 mA
